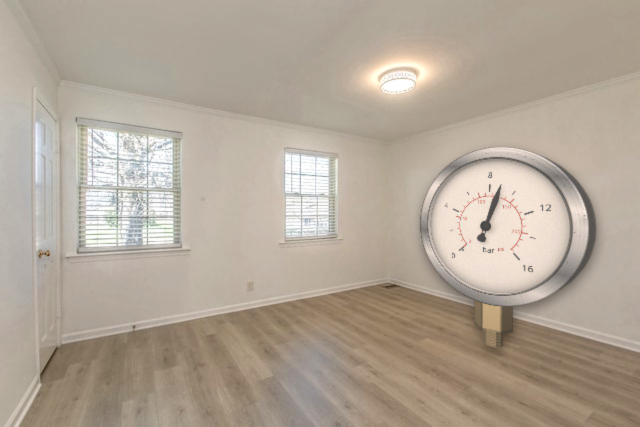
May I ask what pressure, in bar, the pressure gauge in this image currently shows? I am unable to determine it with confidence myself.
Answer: 9 bar
